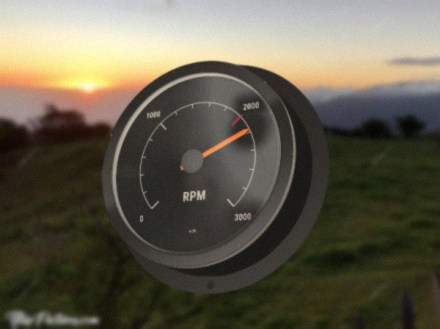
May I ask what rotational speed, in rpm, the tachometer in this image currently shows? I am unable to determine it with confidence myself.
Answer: 2200 rpm
